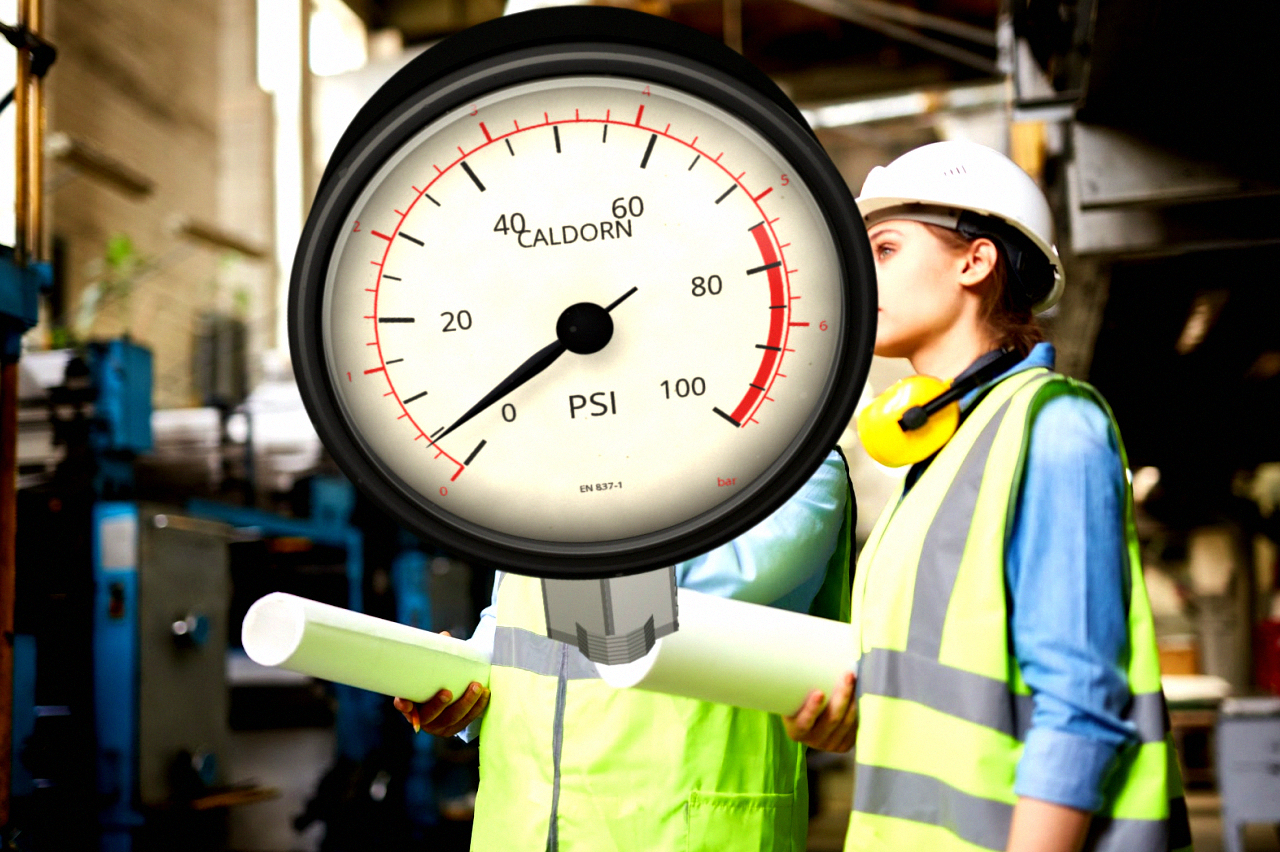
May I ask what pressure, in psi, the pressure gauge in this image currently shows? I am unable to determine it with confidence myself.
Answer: 5 psi
